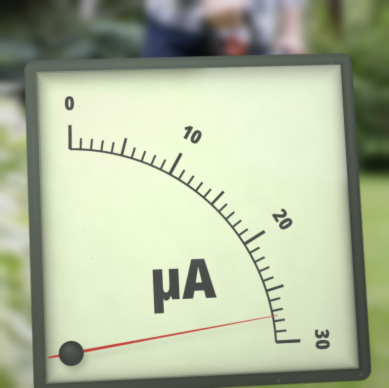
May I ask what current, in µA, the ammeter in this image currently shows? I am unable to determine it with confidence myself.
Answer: 27.5 µA
